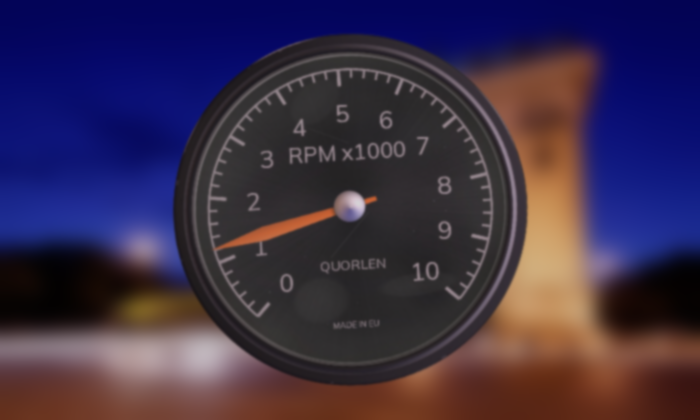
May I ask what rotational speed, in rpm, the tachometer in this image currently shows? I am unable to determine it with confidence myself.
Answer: 1200 rpm
